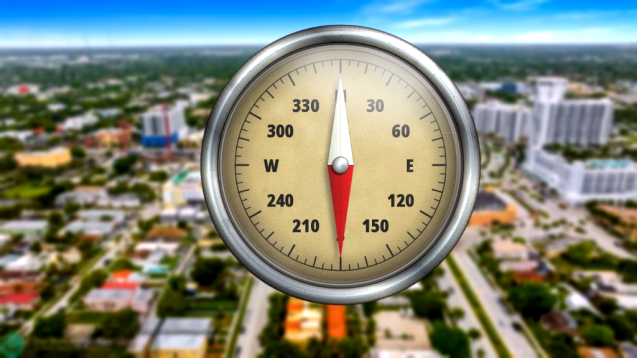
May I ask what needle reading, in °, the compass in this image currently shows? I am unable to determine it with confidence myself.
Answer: 180 °
